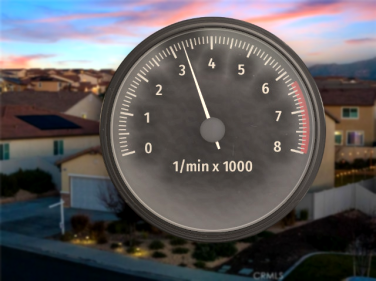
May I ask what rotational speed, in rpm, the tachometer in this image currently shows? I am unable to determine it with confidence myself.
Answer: 3300 rpm
